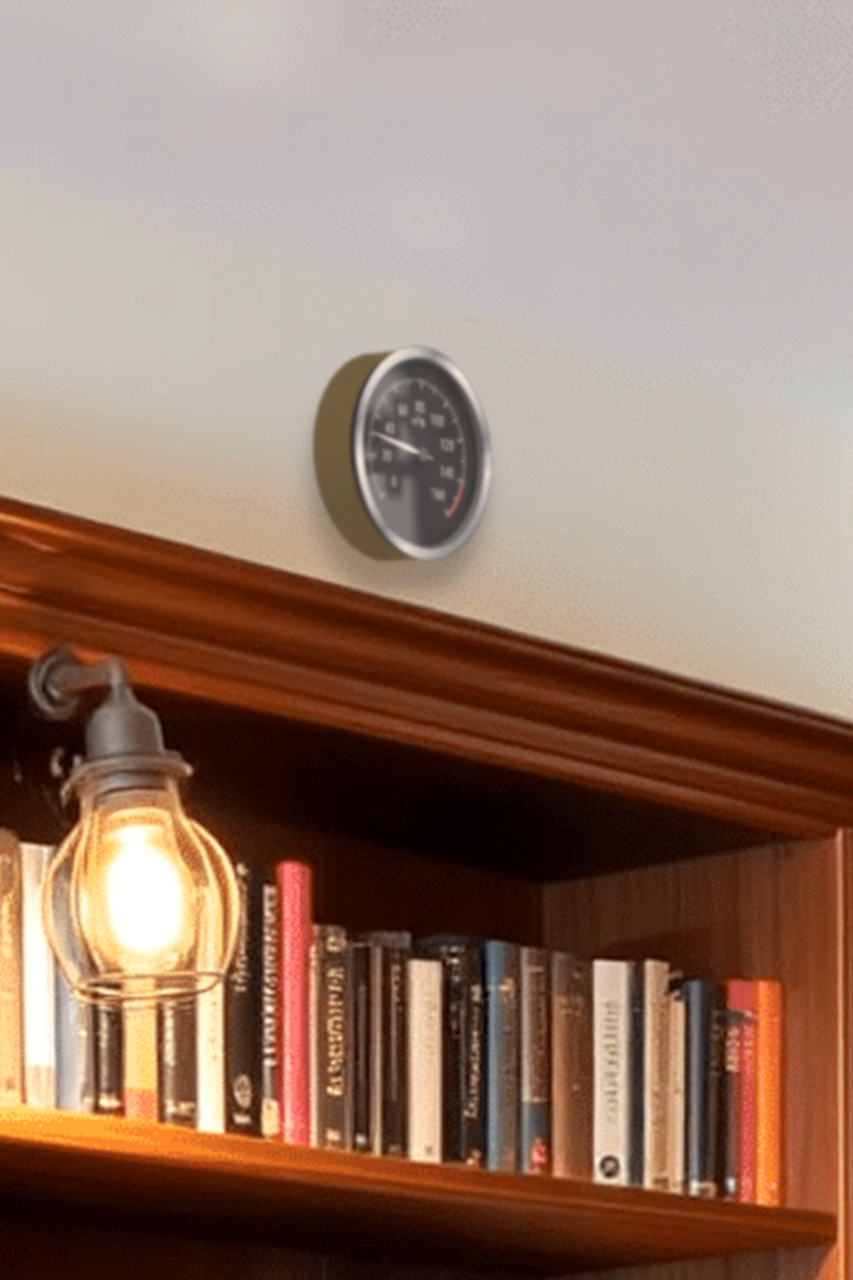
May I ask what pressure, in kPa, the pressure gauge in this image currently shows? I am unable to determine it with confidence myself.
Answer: 30 kPa
